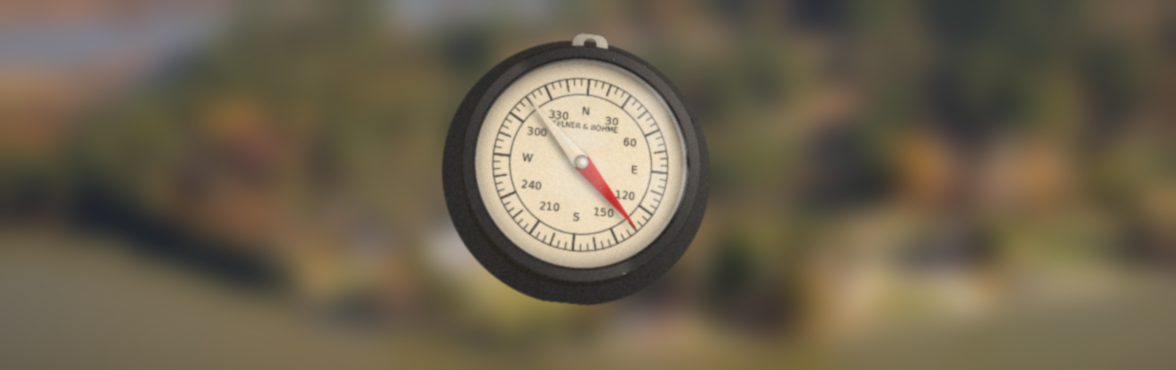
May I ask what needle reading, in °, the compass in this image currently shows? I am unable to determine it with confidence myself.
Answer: 135 °
